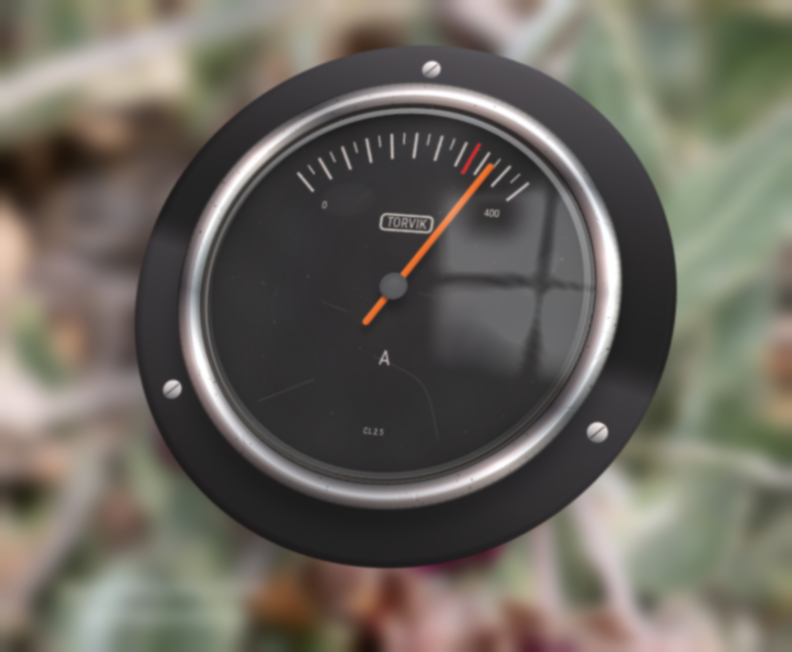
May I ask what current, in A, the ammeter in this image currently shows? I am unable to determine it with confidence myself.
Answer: 340 A
